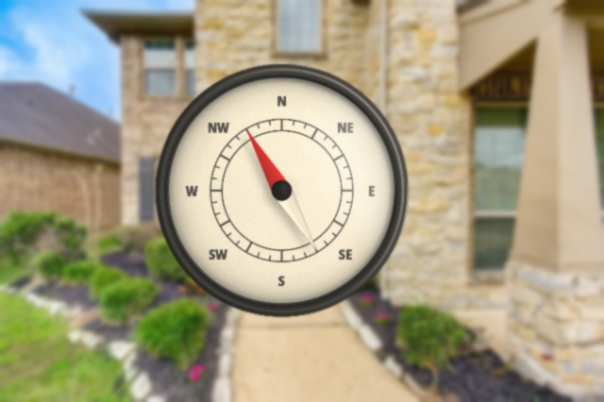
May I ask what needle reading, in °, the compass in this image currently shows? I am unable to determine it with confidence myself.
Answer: 330 °
